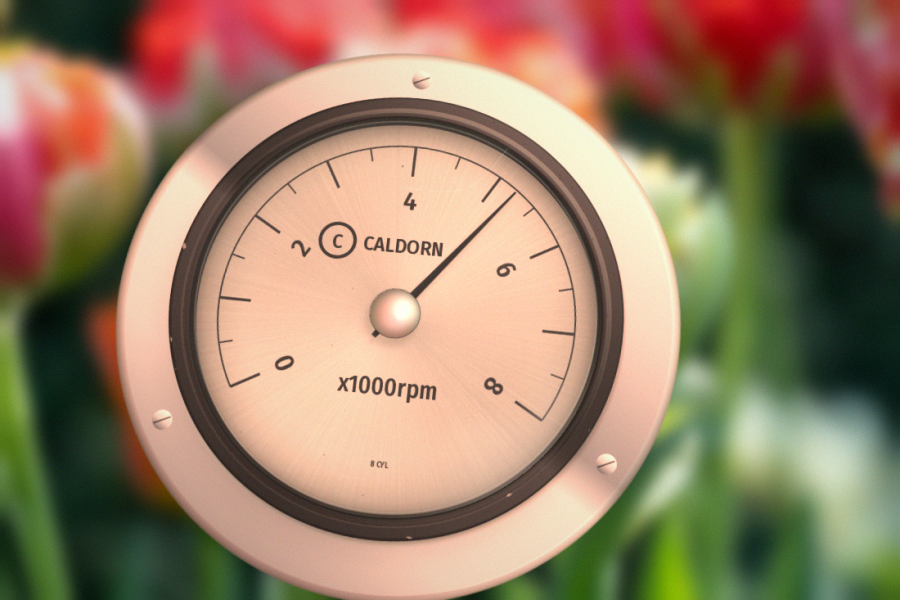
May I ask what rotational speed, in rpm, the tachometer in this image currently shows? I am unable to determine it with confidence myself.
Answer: 5250 rpm
